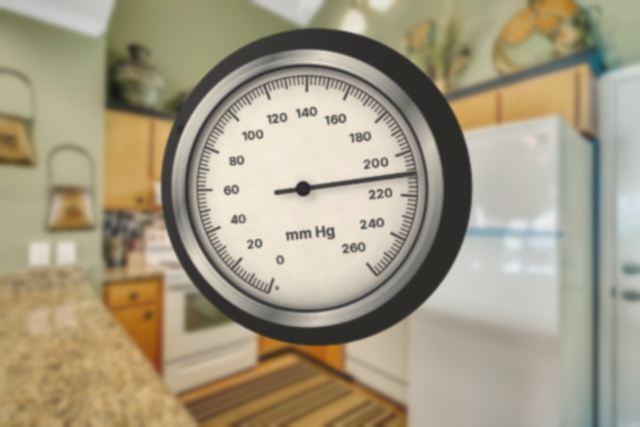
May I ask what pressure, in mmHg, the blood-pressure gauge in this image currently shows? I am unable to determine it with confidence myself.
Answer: 210 mmHg
